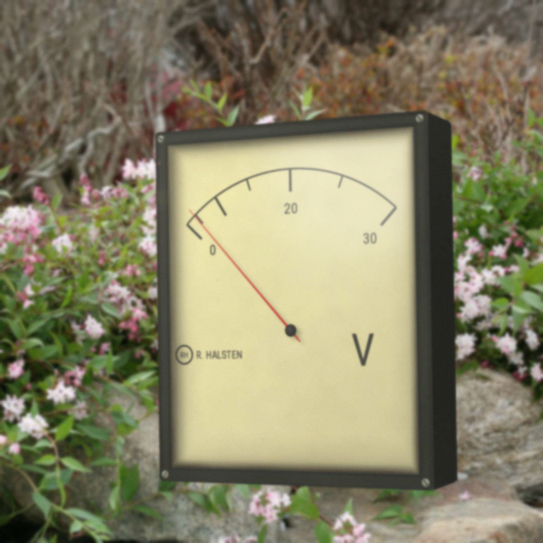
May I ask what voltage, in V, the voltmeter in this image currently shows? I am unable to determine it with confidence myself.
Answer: 5 V
